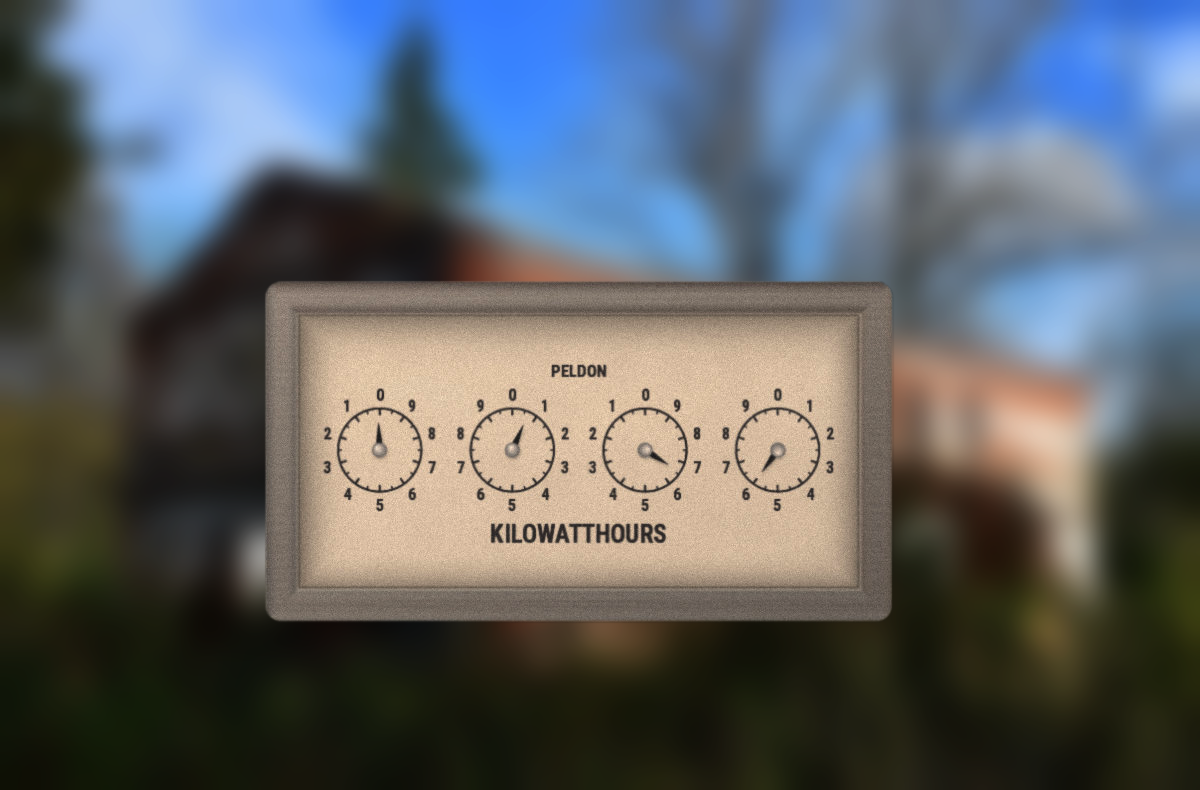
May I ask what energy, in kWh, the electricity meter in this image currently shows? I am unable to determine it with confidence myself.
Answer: 66 kWh
